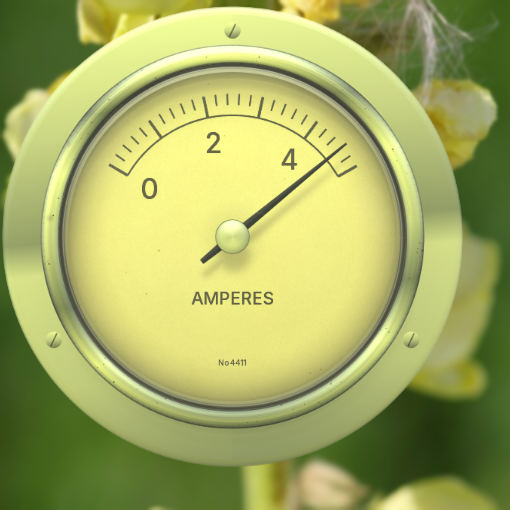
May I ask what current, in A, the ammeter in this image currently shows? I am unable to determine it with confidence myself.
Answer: 4.6 A
